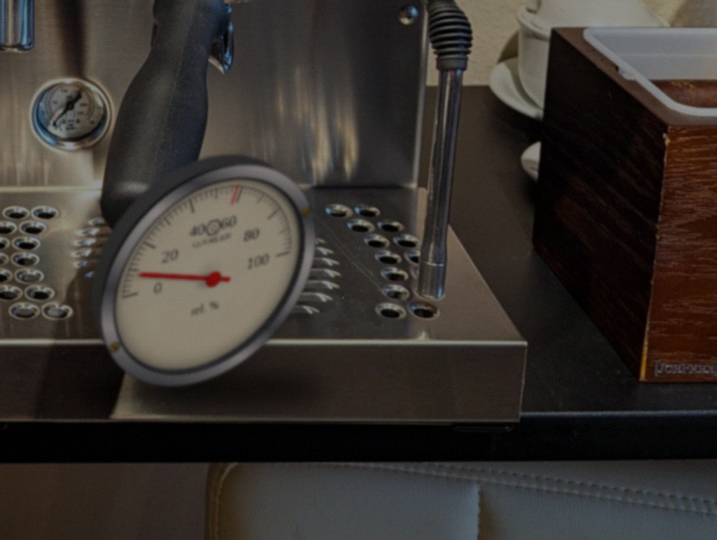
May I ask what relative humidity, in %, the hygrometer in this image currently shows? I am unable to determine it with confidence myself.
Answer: 10 %
